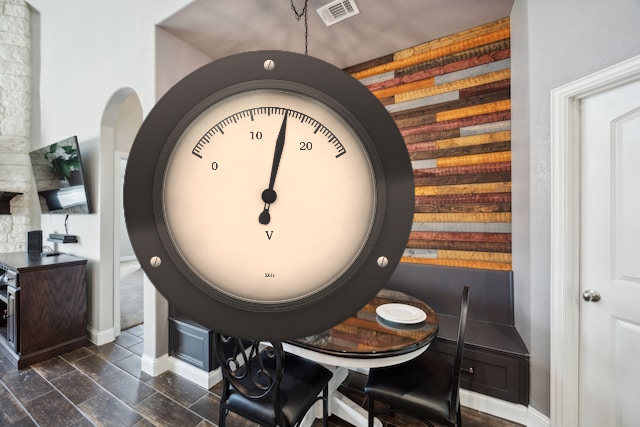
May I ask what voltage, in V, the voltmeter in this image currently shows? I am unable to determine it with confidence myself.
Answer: 15 V
